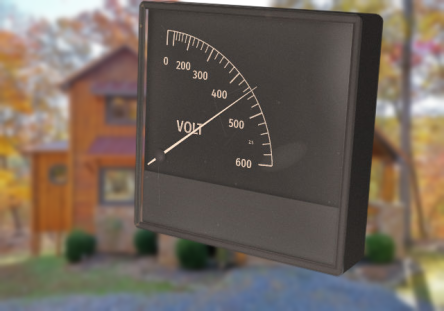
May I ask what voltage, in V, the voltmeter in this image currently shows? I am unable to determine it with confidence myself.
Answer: 450 V
